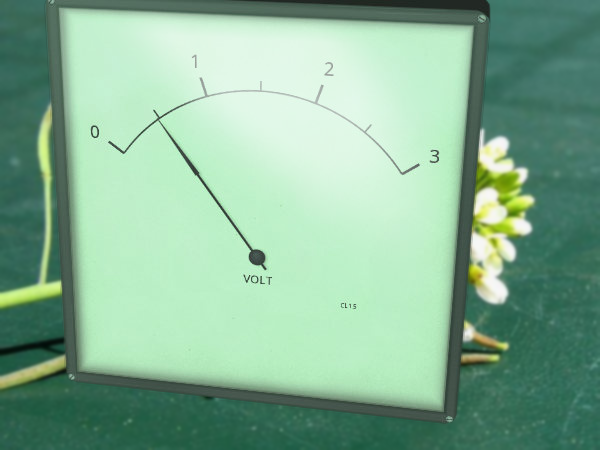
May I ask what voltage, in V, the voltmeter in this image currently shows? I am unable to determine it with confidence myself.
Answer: 0.5 V
